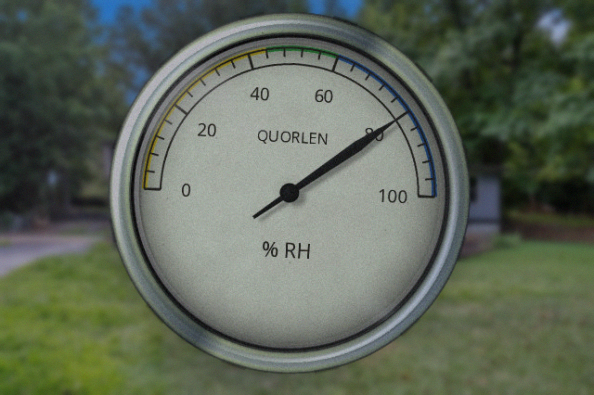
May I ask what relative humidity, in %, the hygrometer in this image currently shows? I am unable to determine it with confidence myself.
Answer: 80 %
